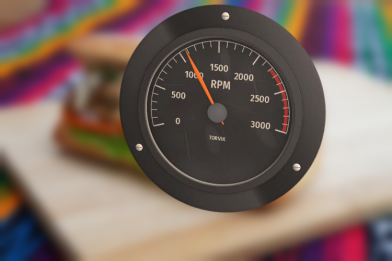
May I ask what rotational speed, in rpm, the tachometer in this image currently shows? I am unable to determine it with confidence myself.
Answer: 1100 rpm
